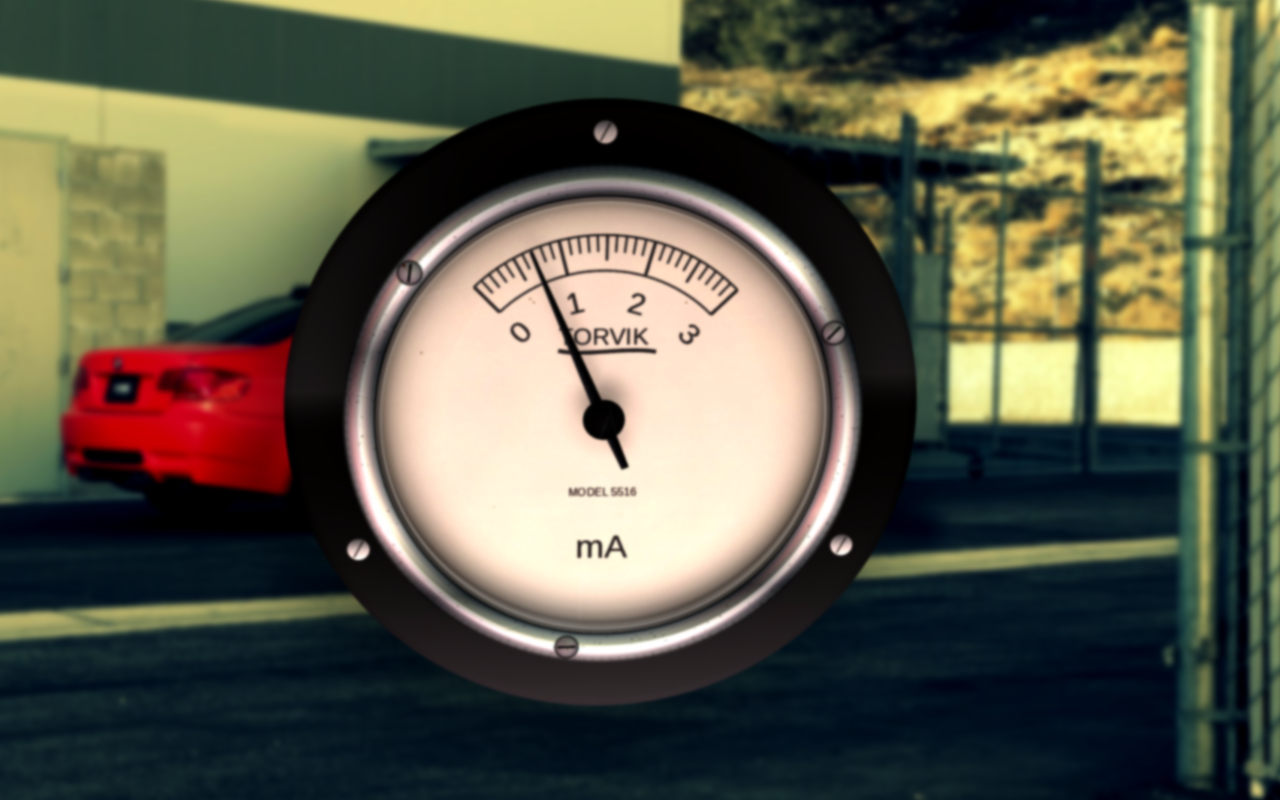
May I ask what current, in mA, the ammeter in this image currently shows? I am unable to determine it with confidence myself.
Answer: 0.7 mA
